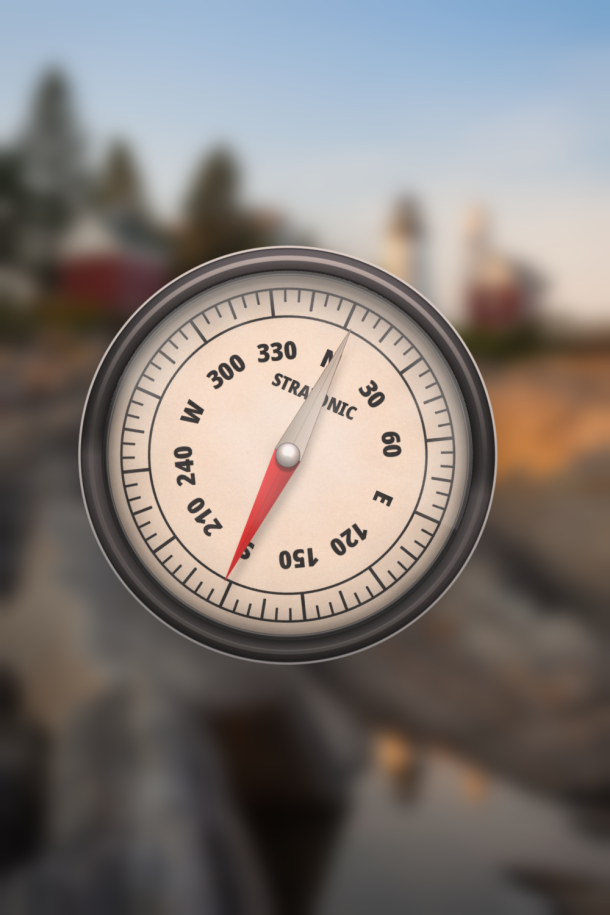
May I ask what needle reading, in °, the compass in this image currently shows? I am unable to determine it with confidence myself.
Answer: 182.5 °
